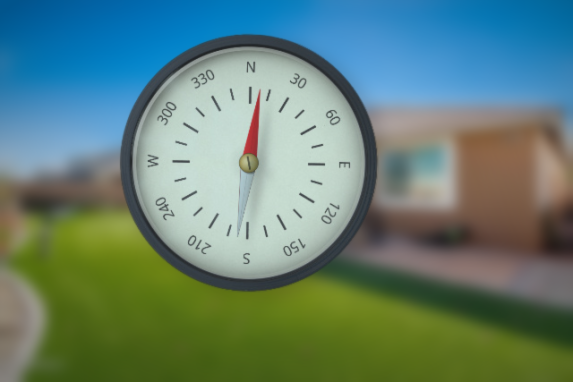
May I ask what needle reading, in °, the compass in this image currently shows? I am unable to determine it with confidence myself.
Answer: 7.5 °
